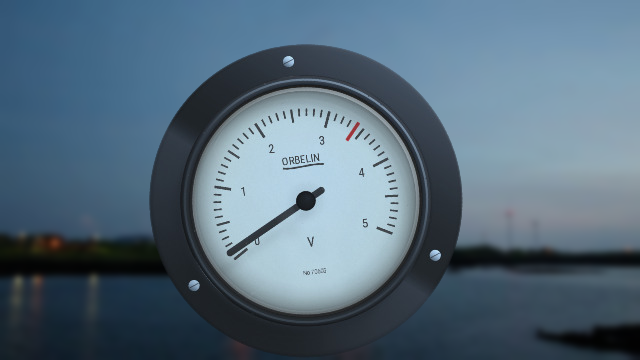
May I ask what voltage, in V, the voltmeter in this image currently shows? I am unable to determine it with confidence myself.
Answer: 0.1 V
